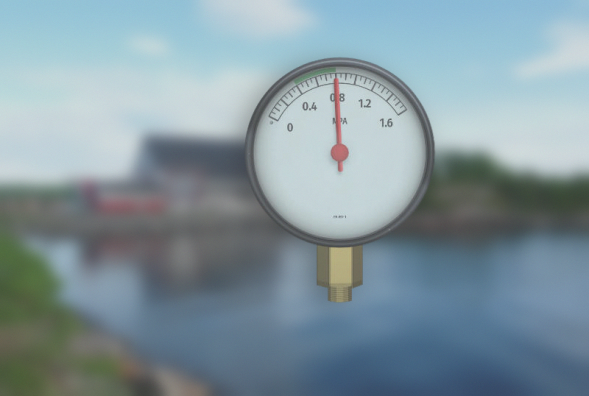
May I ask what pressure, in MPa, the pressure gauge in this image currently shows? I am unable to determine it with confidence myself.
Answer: 0.8 MPa
